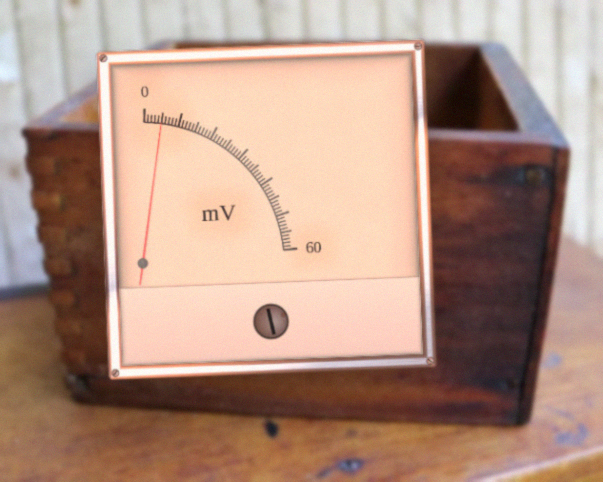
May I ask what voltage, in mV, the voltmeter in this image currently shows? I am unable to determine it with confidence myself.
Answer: 5 mV
